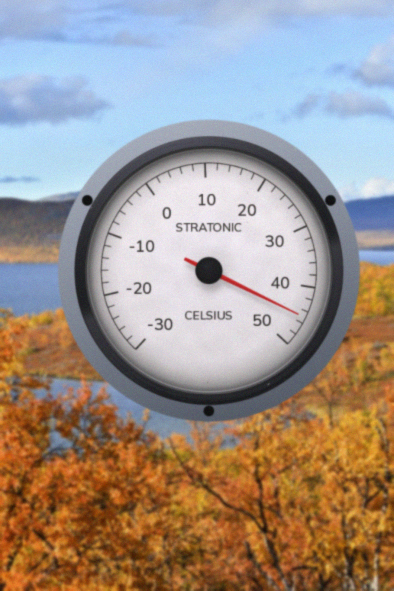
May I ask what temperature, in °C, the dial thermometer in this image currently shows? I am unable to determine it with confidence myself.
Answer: 45 °C
